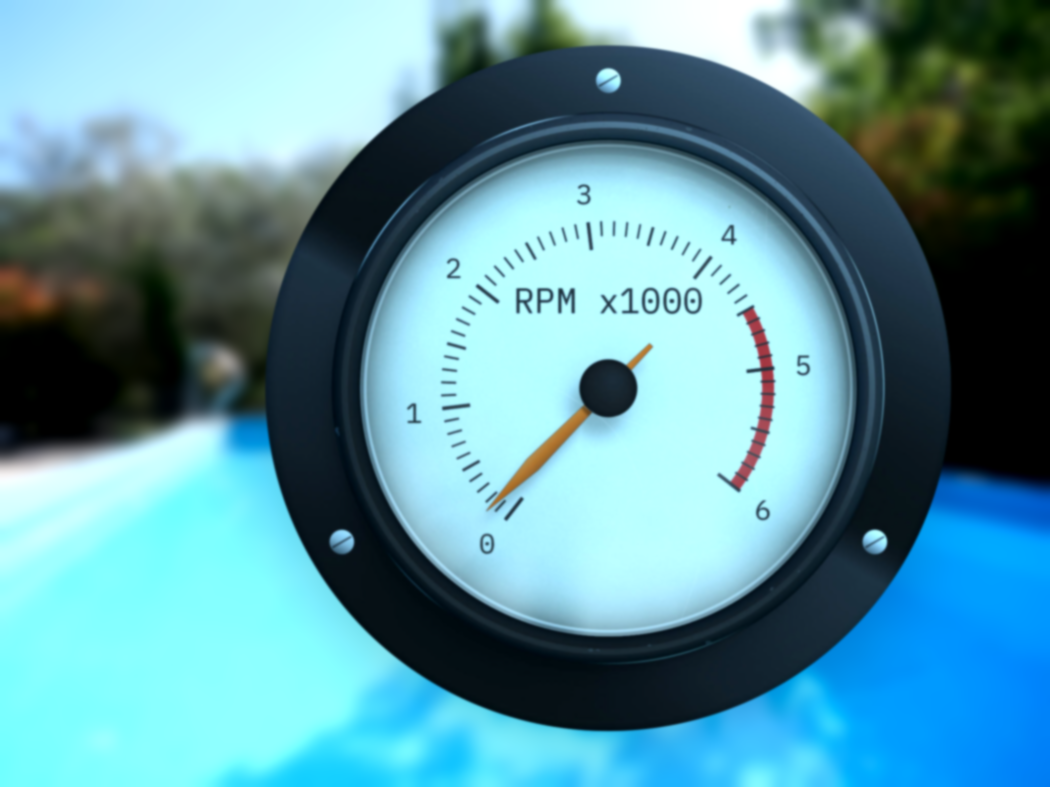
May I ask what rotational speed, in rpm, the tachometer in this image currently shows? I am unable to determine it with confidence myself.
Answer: 150 rpm
